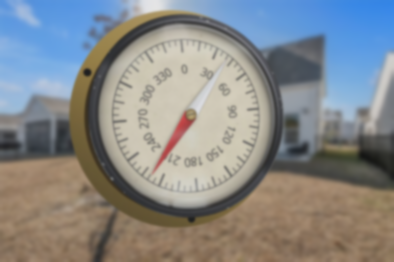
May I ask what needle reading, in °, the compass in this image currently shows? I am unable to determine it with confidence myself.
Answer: 220 °
